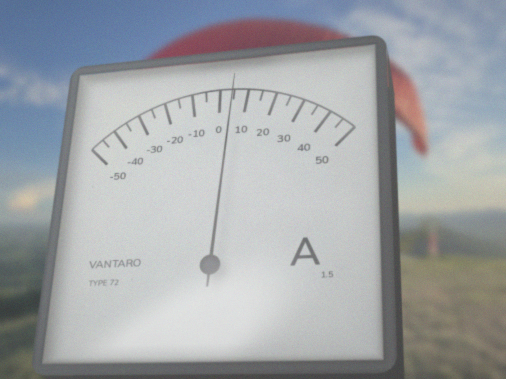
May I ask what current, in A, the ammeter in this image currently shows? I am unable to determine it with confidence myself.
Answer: 5 A
